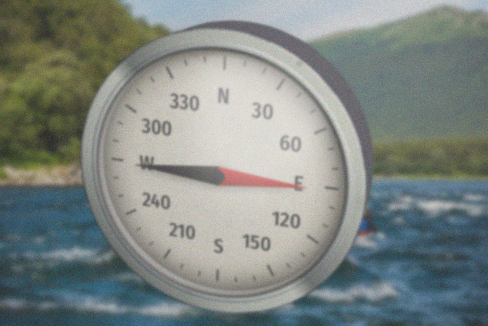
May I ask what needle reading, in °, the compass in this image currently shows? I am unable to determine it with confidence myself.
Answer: 90 °
